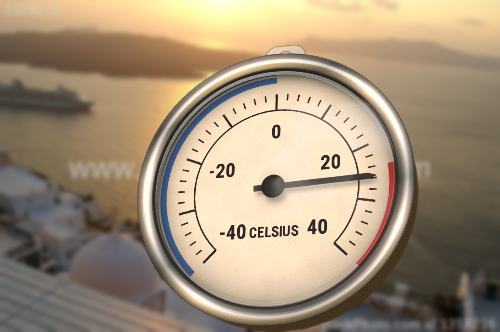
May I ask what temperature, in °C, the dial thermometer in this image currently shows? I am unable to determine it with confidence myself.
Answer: 26 °C
